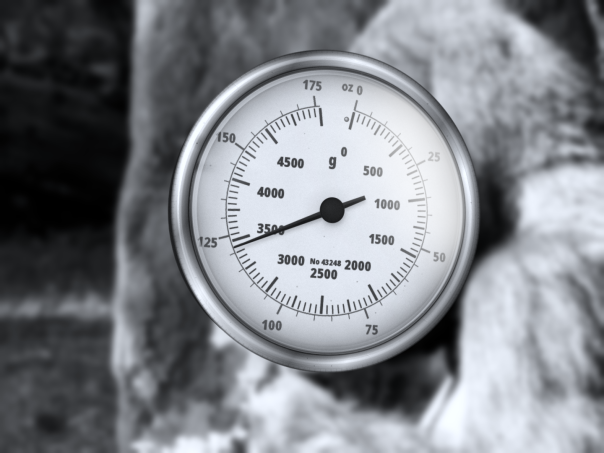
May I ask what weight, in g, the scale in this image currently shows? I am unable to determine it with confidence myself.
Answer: 3450 g
